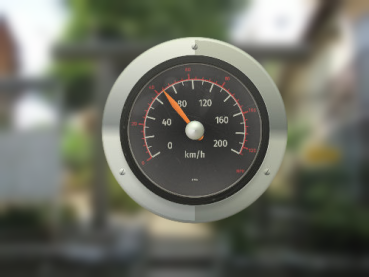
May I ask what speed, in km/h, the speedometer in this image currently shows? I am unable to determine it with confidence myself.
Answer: 70 km/h
